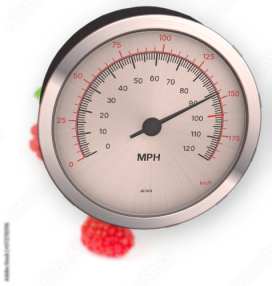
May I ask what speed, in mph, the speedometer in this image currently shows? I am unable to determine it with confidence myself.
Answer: 90 mph
